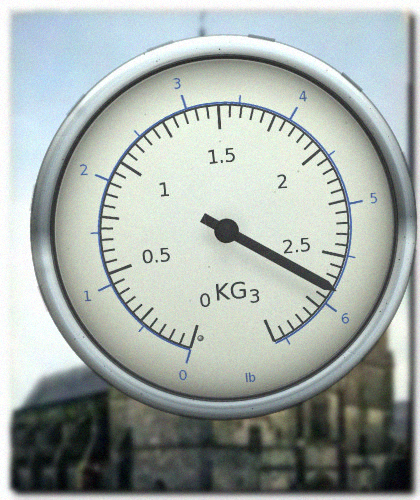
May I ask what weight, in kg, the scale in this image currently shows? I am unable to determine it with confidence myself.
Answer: 2.65 kg
